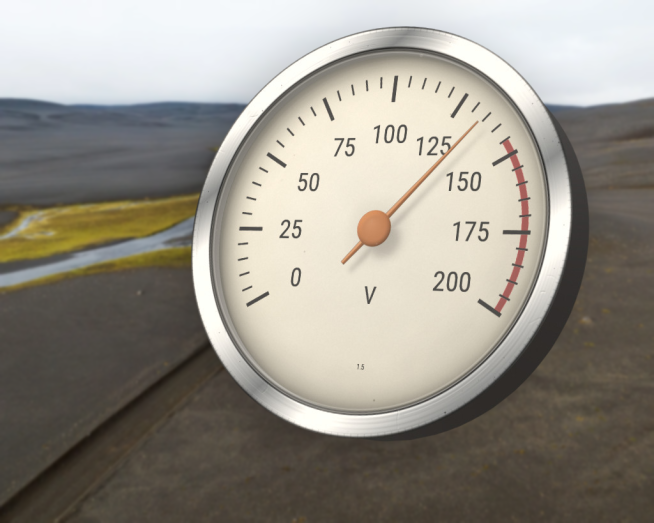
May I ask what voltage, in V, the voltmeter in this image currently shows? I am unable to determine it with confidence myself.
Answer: 135 V
